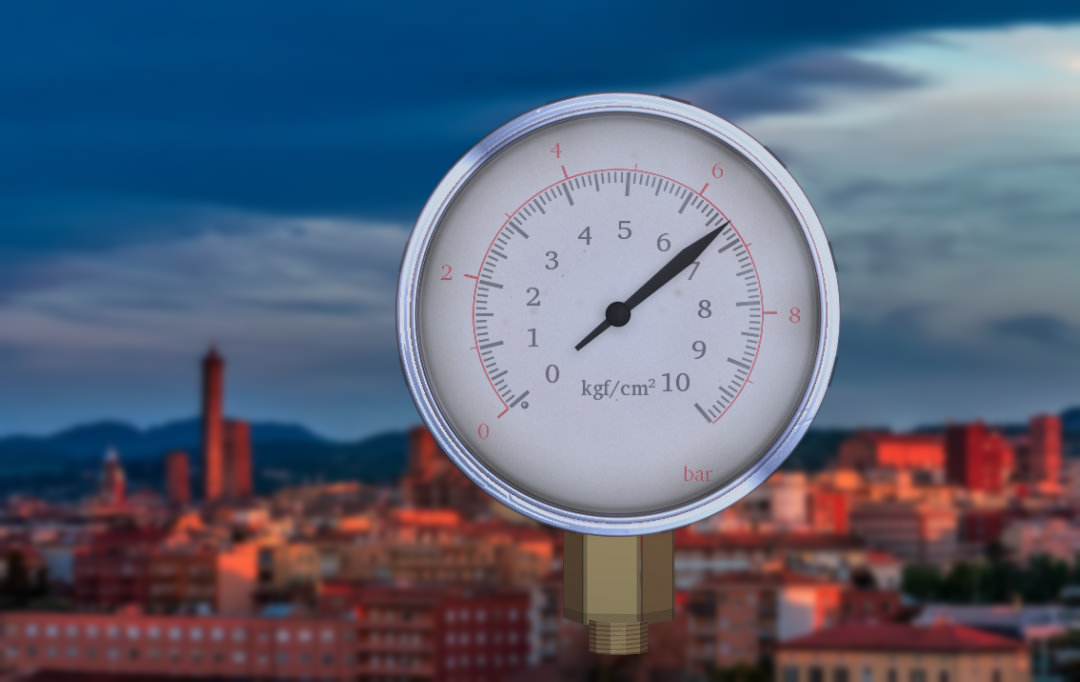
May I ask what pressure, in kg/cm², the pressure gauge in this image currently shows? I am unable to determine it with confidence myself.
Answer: 6.7 kg/cm²
